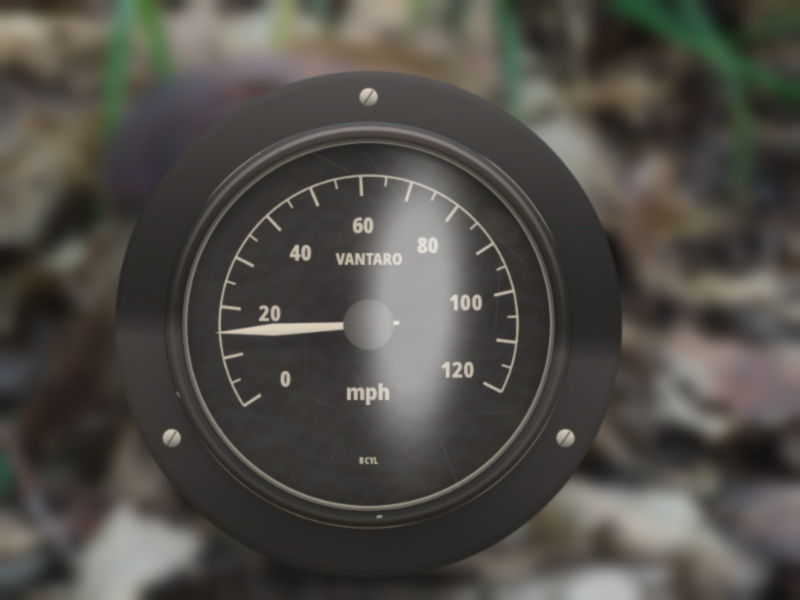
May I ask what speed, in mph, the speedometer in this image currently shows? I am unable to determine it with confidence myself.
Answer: 15 mph
